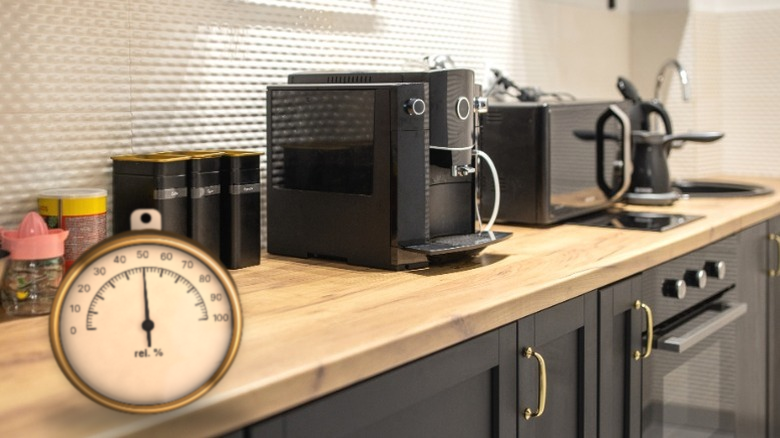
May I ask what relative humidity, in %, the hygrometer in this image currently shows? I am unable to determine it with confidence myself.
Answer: 50 %
